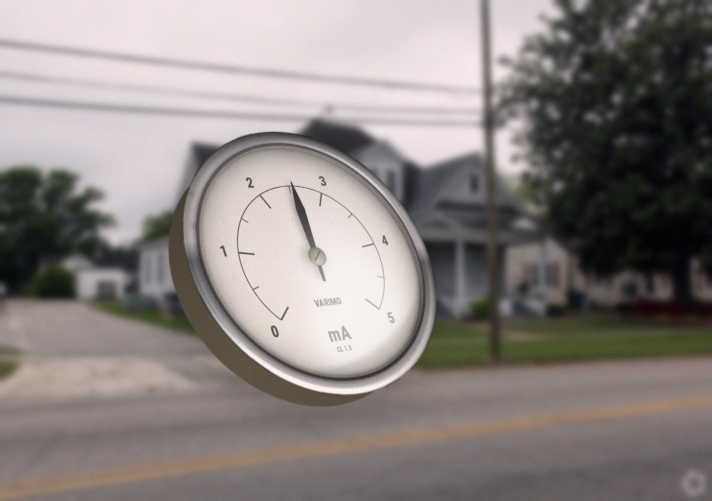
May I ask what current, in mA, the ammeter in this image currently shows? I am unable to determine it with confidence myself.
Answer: 2.5 mA
